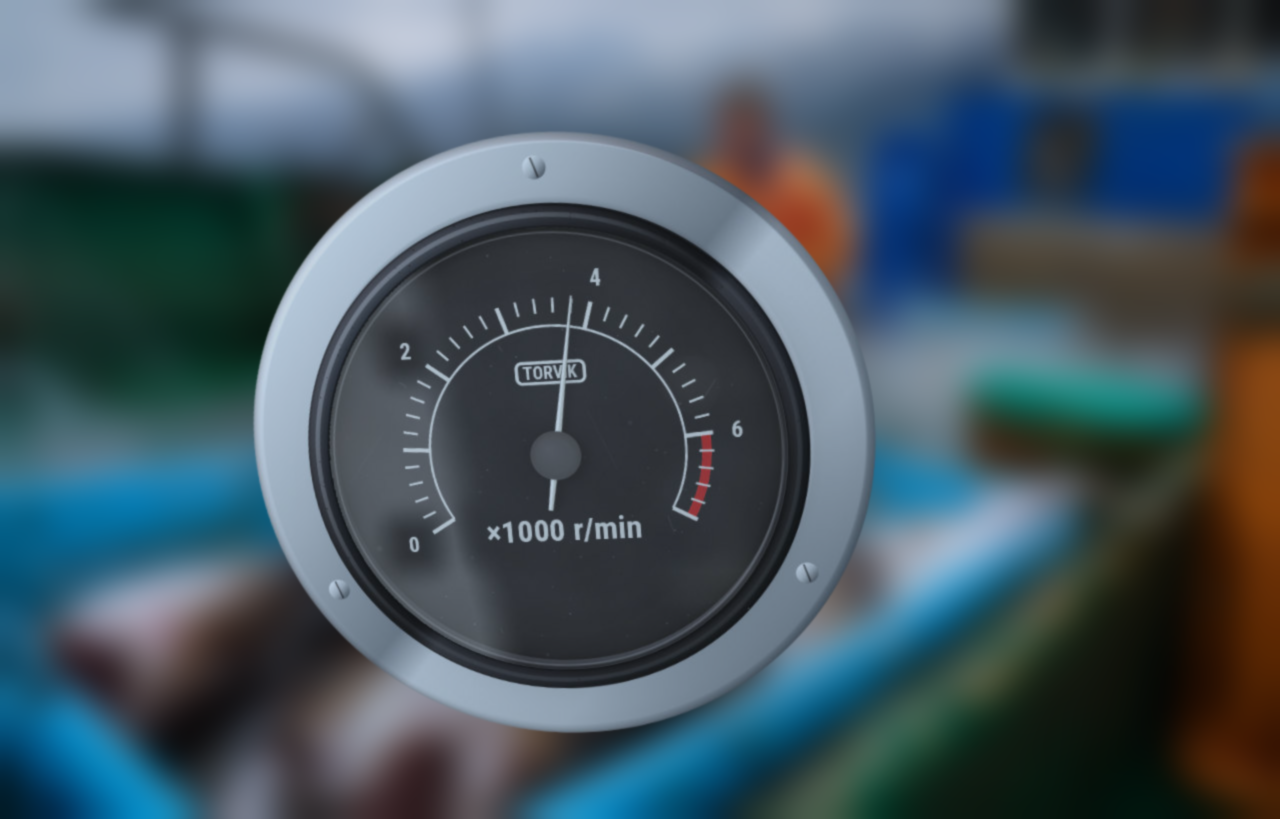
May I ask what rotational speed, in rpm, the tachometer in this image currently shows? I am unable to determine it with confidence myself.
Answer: 3800 rpm
